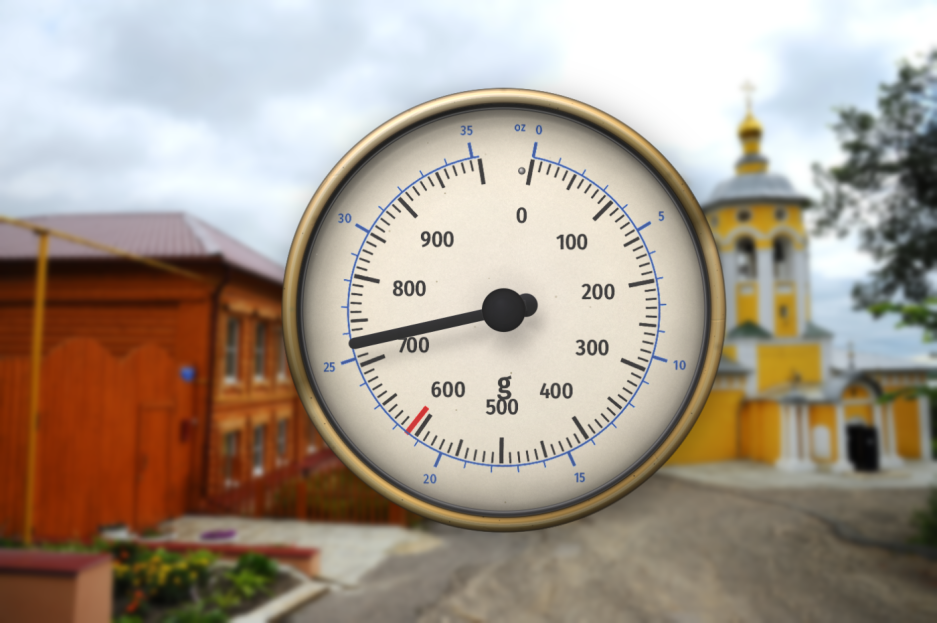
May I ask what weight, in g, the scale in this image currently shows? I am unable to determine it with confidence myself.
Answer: 725 g
